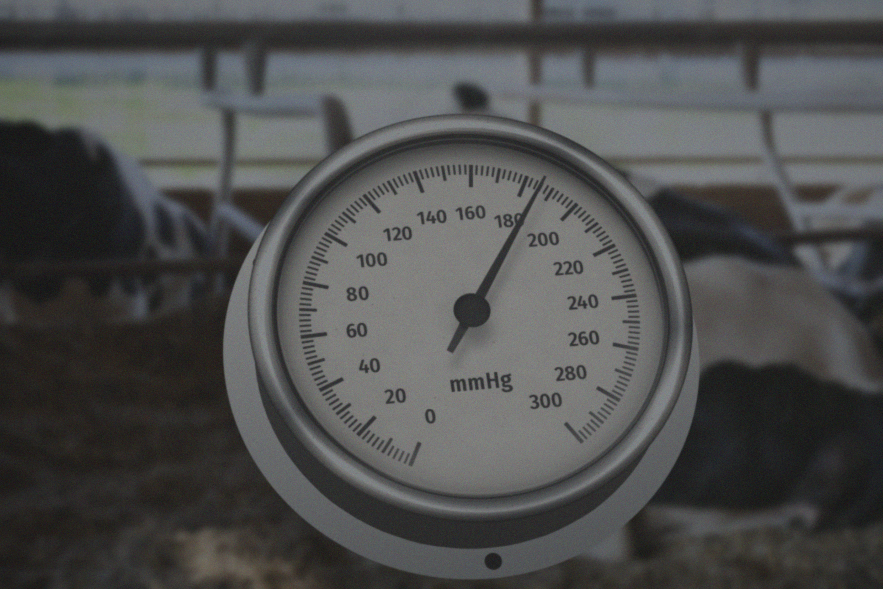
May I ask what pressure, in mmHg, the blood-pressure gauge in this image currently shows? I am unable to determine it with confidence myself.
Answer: 186 mmHg
